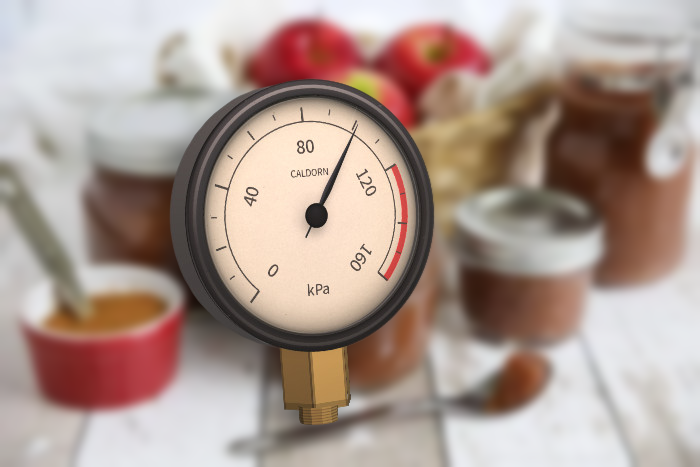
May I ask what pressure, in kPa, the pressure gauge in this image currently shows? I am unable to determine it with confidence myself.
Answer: 100 kPa
